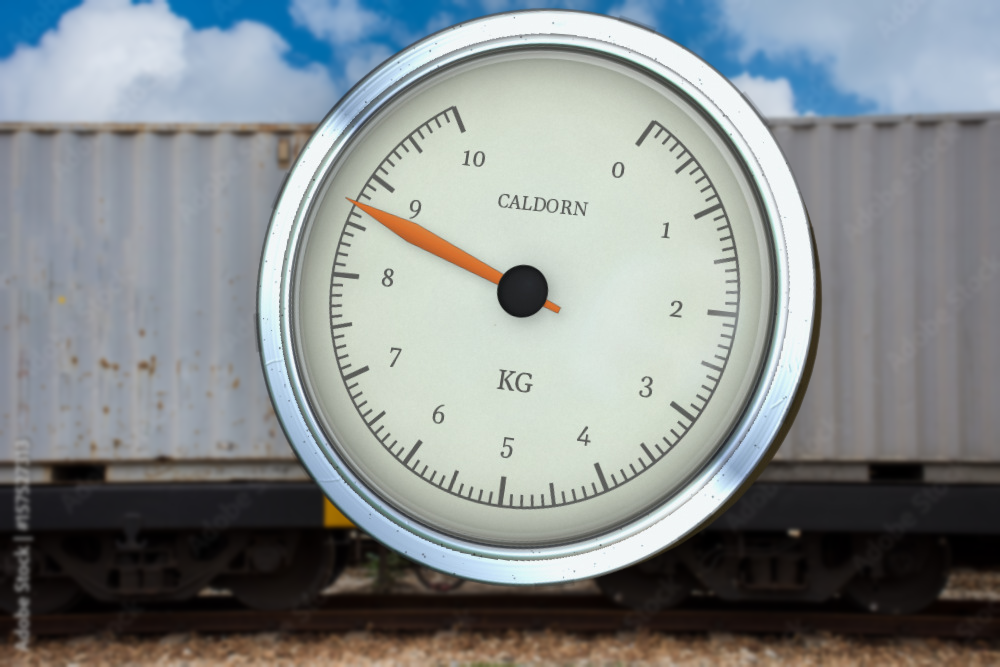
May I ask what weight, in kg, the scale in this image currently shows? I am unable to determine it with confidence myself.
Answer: 8.7 kg
